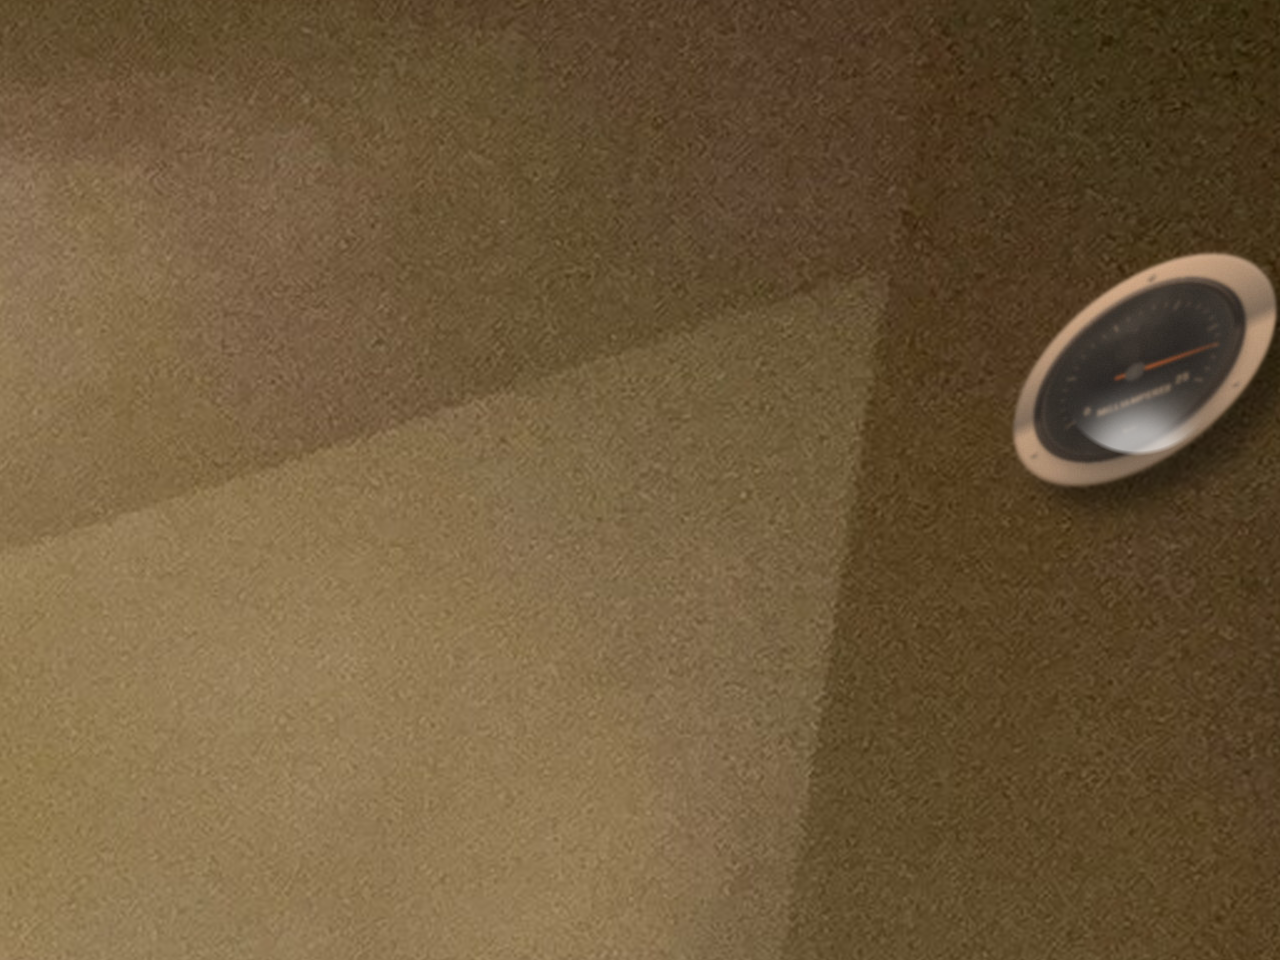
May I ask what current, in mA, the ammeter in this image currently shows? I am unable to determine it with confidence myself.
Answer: 22 mA
